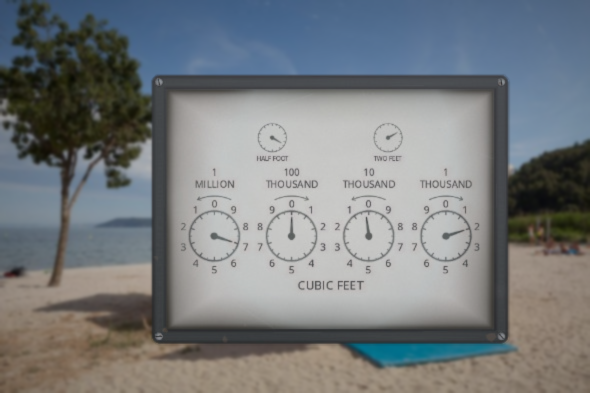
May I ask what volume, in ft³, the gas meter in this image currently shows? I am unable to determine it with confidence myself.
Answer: 700200 ft³
